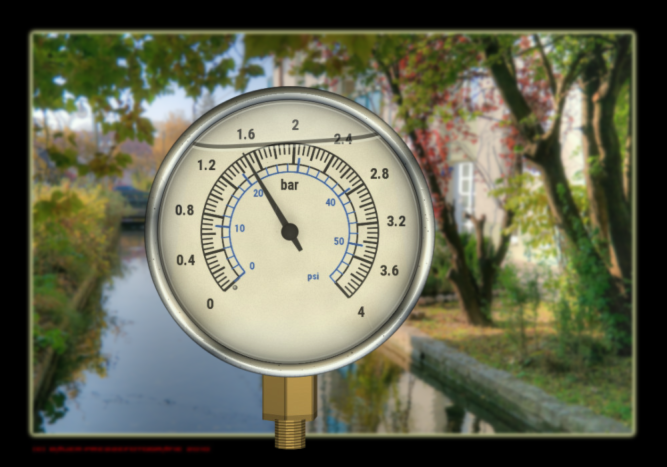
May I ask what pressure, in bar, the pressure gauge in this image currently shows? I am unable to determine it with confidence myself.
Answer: 1.5 bar
